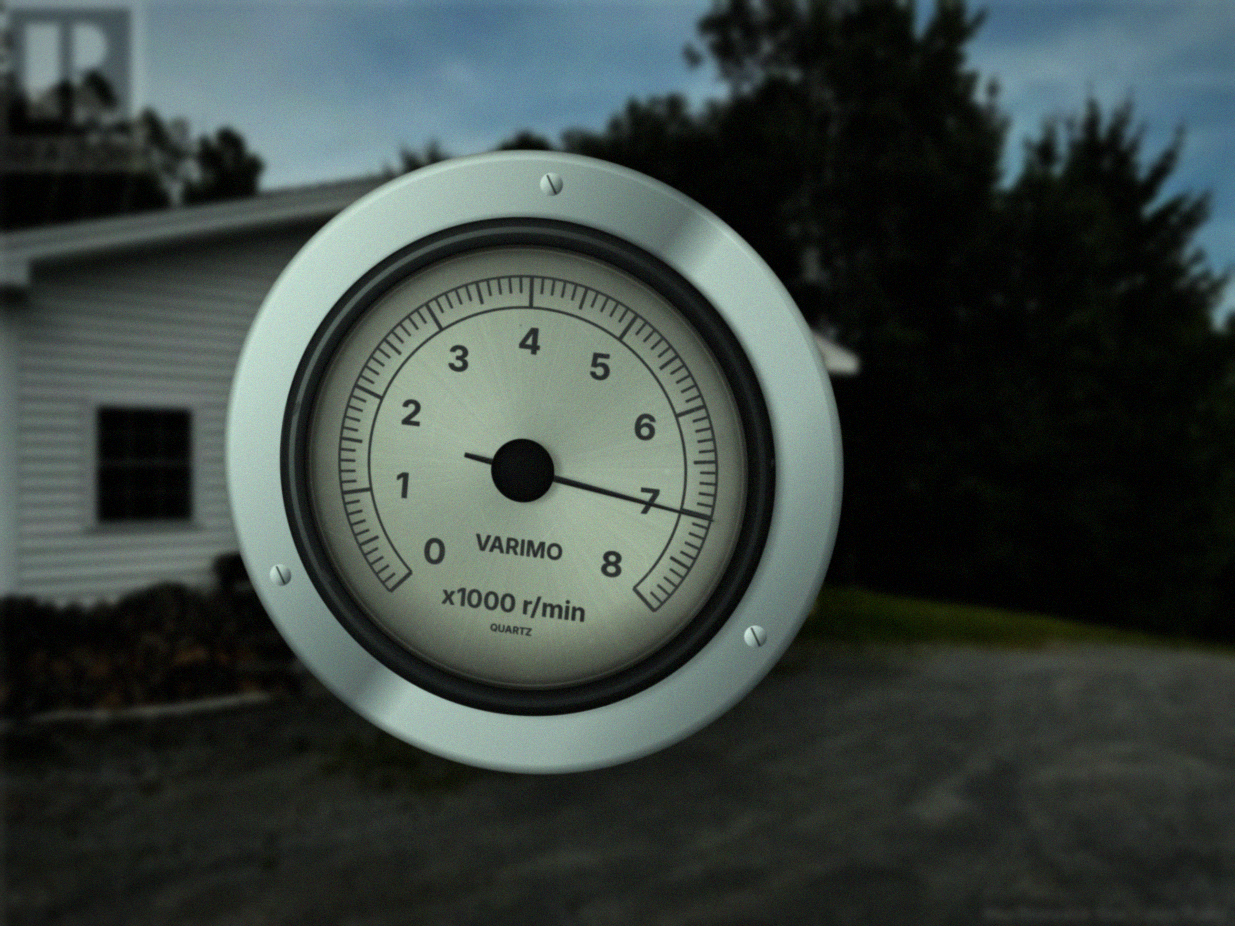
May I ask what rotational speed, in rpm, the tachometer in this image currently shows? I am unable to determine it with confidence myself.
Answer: 7000 rpm
